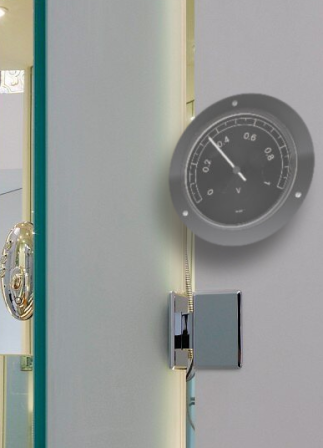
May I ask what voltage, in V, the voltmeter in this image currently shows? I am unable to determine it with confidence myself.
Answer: 0.35 V
